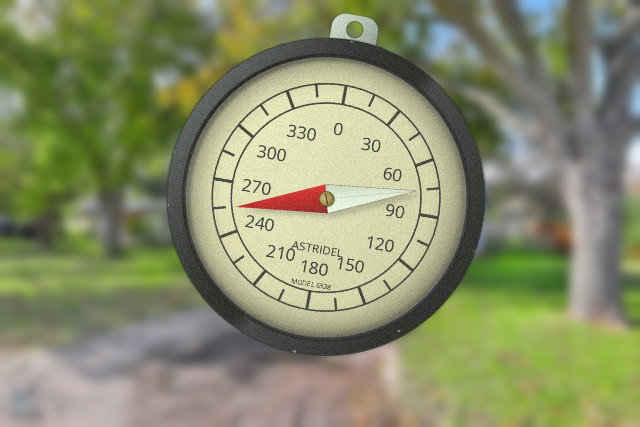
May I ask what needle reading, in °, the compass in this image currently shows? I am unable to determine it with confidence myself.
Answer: 255 °
